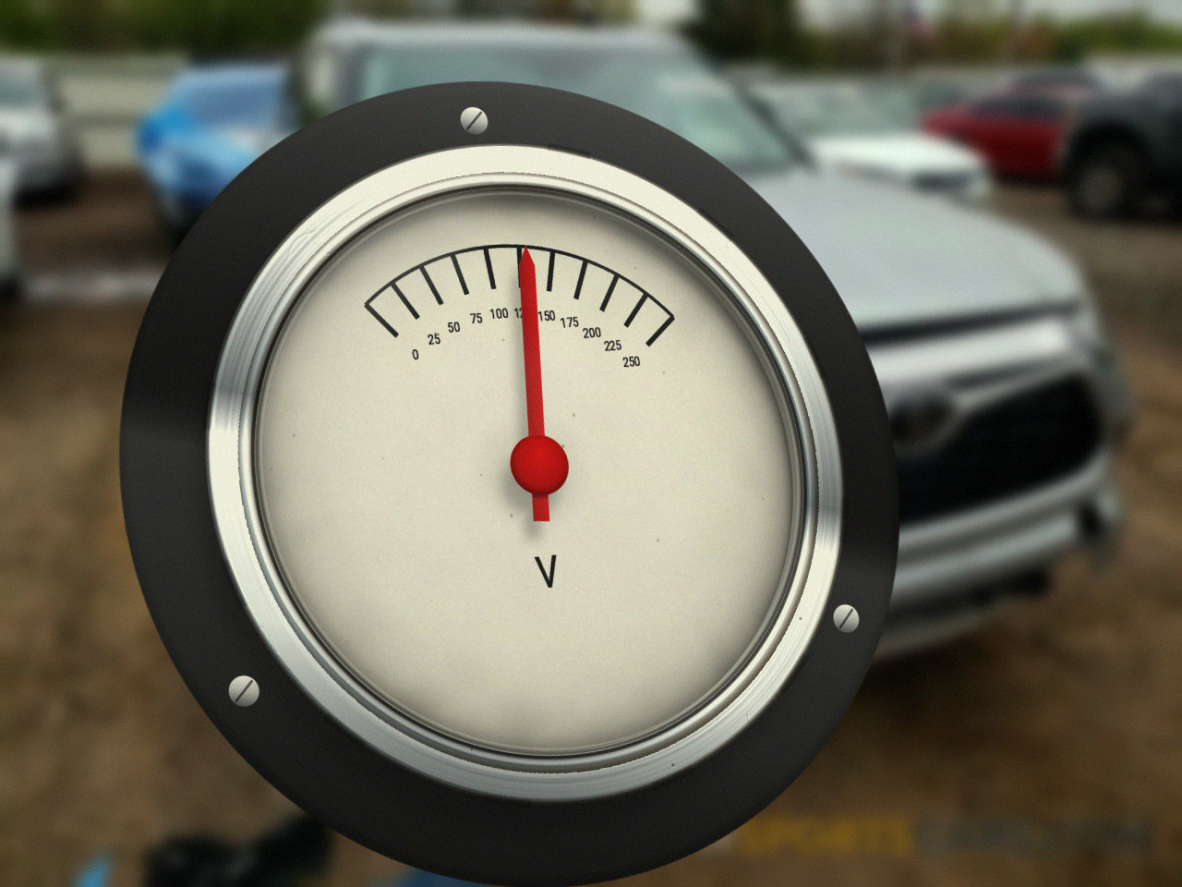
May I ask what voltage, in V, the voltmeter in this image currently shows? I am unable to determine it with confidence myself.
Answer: 125 V
